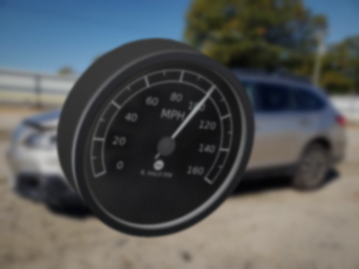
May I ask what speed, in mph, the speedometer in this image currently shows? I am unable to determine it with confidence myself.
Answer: 100 mph
